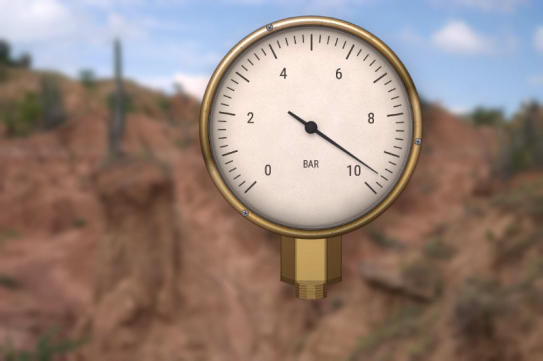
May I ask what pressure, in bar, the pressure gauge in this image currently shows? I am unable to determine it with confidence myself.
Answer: 9.6 bar
